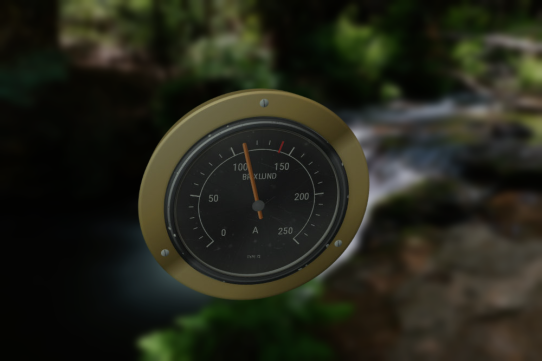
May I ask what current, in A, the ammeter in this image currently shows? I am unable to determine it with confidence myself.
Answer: 110 A
